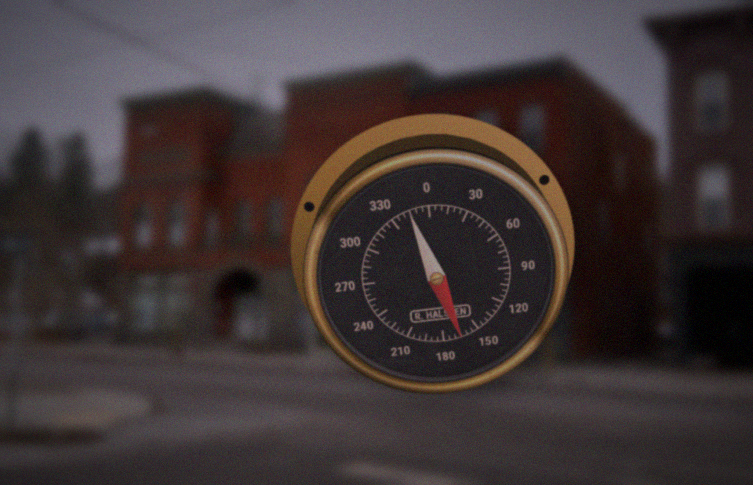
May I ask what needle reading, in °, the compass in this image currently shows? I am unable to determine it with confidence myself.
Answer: 165 °
